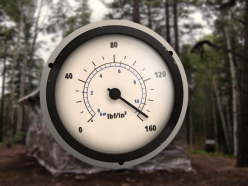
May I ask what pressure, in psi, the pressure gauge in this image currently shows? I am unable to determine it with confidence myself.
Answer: 155 psi
